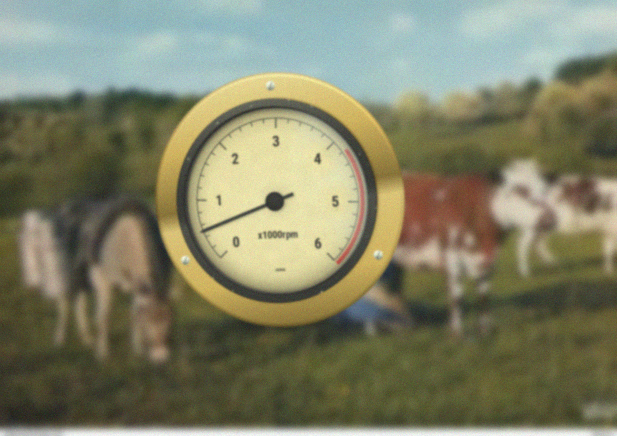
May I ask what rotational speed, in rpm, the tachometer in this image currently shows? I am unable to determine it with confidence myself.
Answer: 500 rpm
